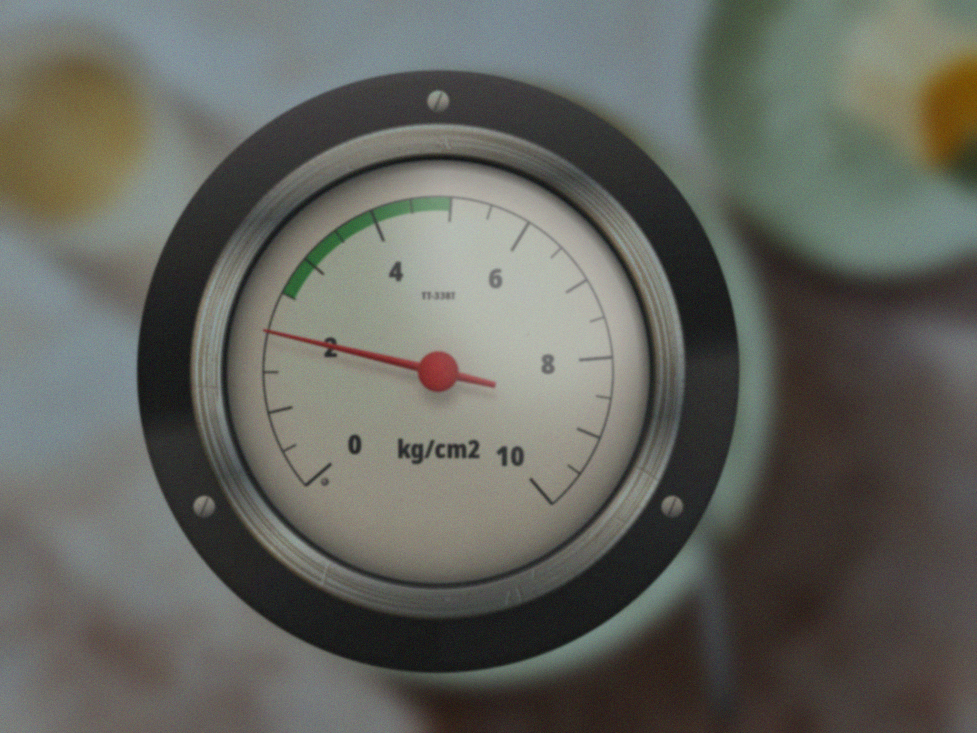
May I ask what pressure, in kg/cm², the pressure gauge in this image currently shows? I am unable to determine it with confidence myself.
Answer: 2 kg/cm²
